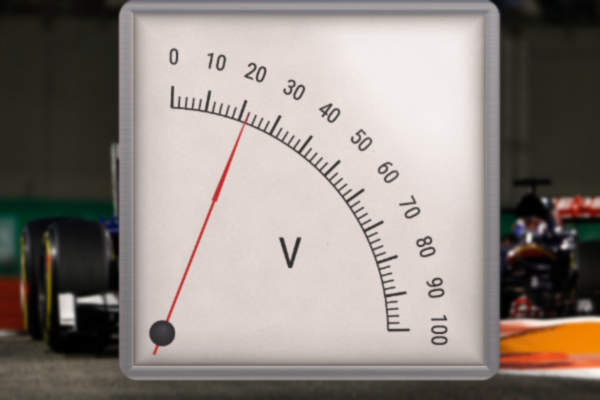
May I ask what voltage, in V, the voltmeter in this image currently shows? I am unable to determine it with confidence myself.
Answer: 22 V
